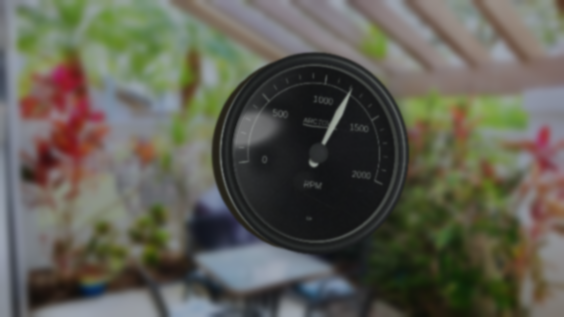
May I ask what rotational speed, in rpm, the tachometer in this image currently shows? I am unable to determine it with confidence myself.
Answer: 1200 rpm
